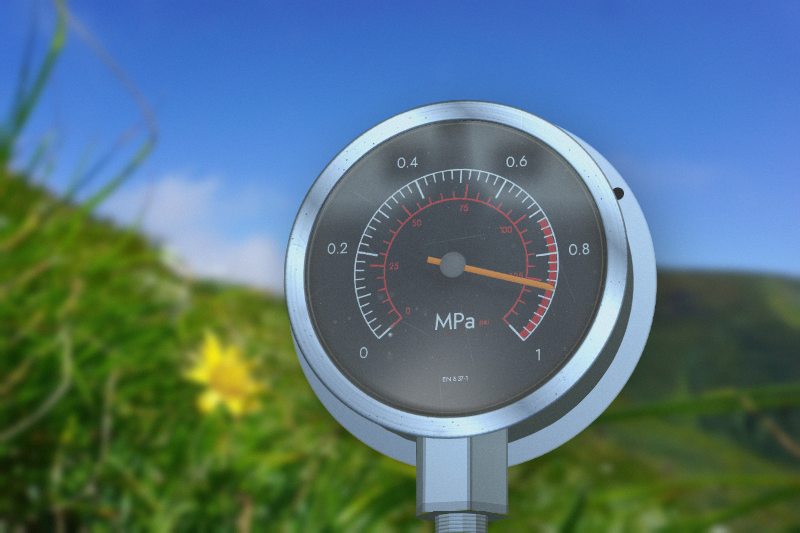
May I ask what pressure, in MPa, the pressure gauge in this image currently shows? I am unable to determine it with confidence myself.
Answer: 0.88 MPa
